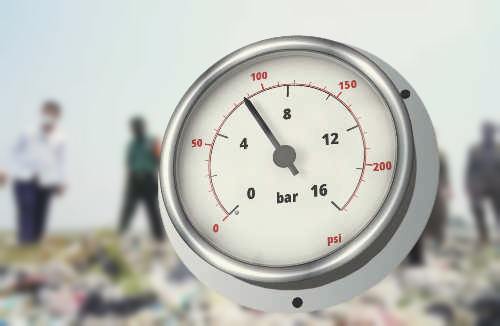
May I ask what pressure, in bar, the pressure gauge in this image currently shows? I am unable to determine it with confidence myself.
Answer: 6 bar
